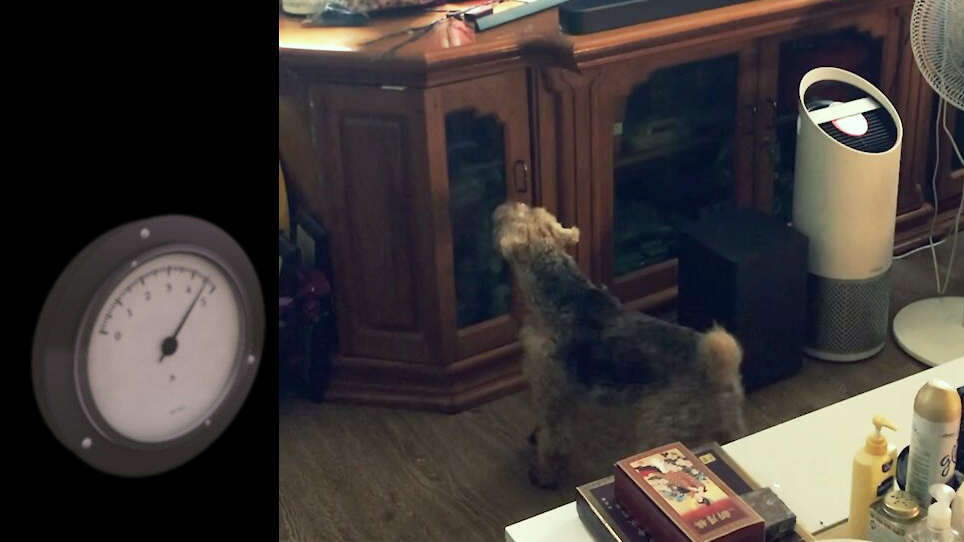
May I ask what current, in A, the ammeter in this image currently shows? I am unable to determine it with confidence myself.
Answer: 4.5 A
